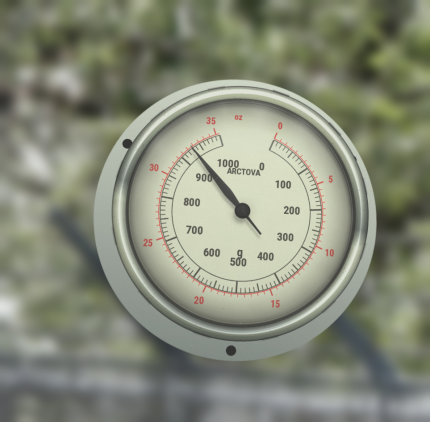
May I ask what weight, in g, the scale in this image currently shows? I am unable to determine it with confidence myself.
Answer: 930 g
